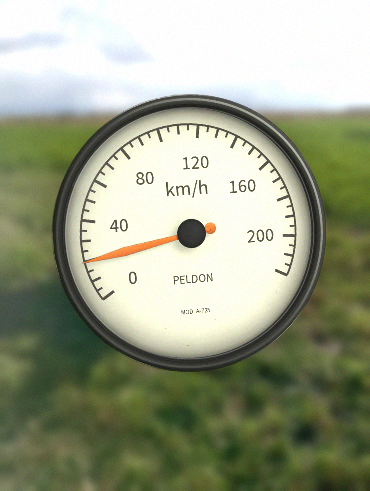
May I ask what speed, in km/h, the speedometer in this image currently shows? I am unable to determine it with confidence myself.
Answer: 20 km/h
